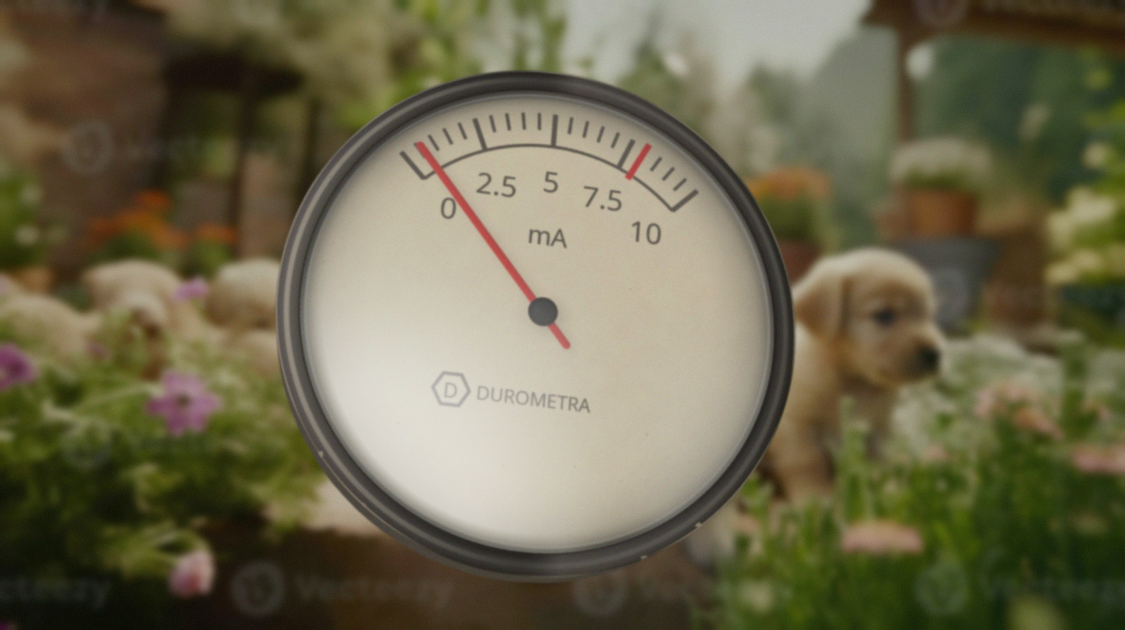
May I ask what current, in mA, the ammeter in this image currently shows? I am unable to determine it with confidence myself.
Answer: 0.5 mA
